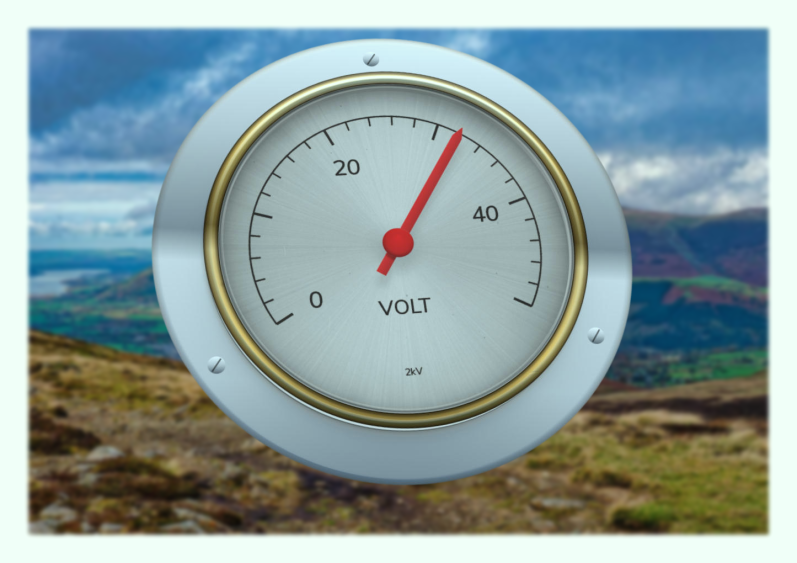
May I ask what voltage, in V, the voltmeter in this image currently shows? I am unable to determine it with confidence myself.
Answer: 32 V
